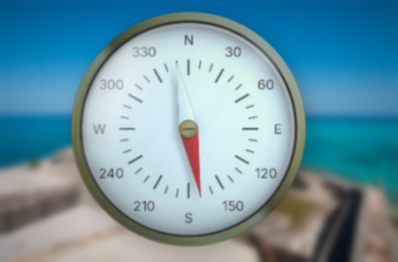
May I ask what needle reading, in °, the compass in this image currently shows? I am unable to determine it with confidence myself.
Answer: 170 °
